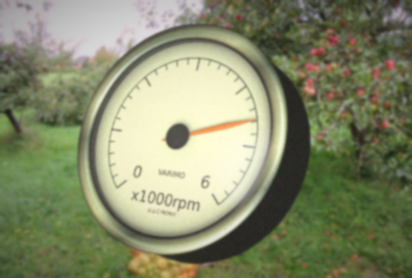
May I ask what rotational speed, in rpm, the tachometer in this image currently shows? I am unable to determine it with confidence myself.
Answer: 4600 rpm
